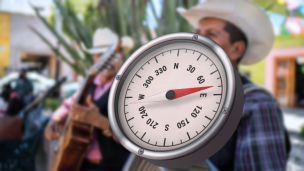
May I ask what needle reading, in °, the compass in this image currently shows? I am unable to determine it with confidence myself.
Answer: 80 °
